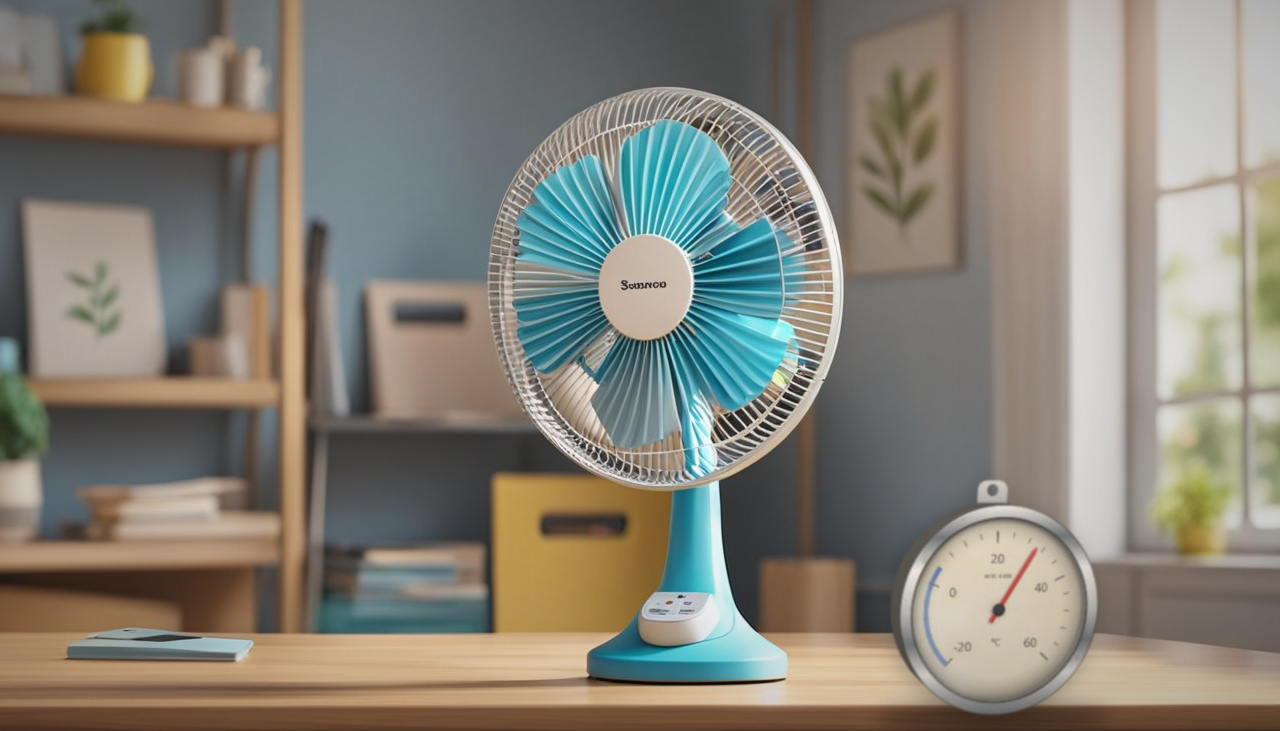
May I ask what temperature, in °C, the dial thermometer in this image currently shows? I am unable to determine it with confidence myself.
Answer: 30 °C
